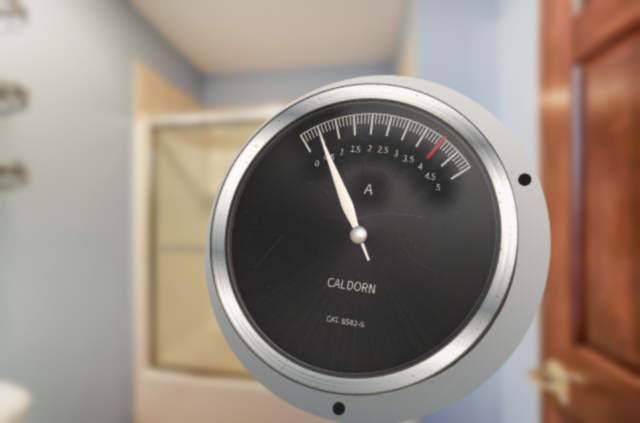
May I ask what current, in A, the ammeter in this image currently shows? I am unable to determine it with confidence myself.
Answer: 0.5 A
